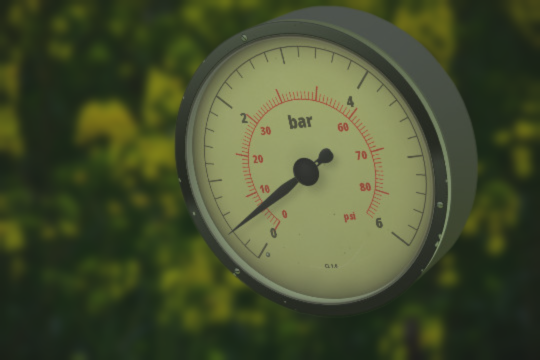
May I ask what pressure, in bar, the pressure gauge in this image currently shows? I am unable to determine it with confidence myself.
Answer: 0.4 bar
